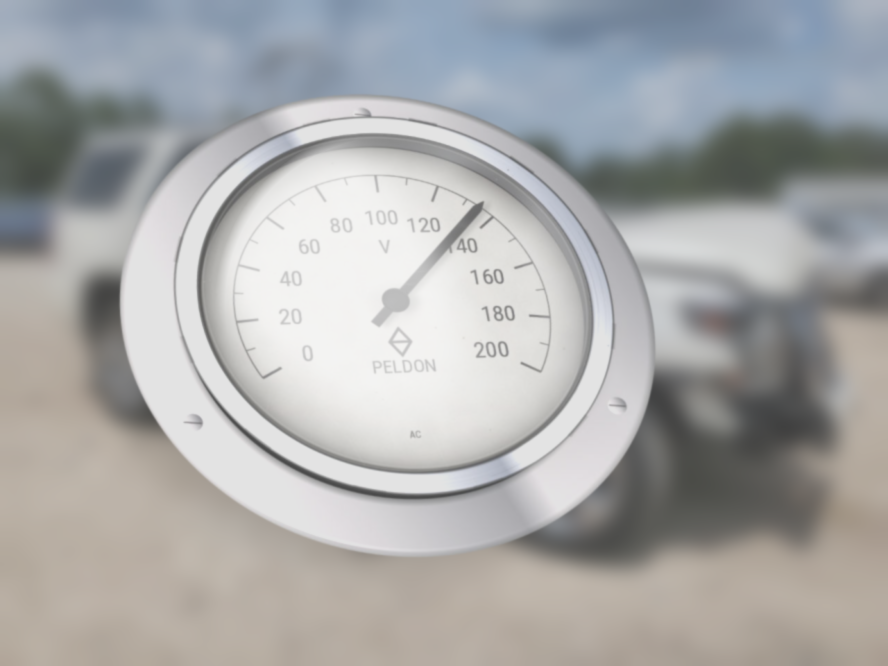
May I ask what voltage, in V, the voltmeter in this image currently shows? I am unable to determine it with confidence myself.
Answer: 135 V
